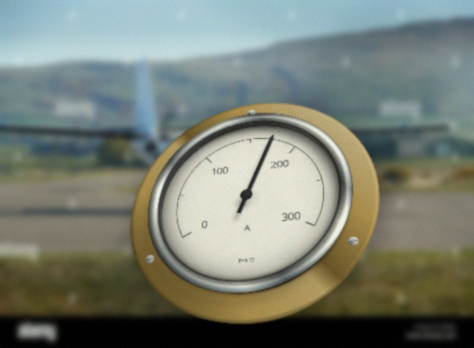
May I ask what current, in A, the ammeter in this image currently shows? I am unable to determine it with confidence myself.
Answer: 175 A
